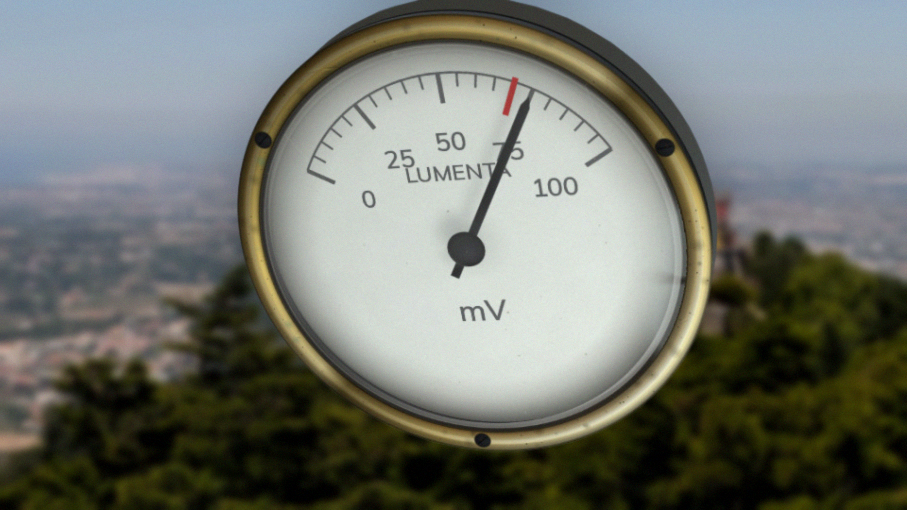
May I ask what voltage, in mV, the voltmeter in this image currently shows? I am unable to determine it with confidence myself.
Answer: 75 mV
